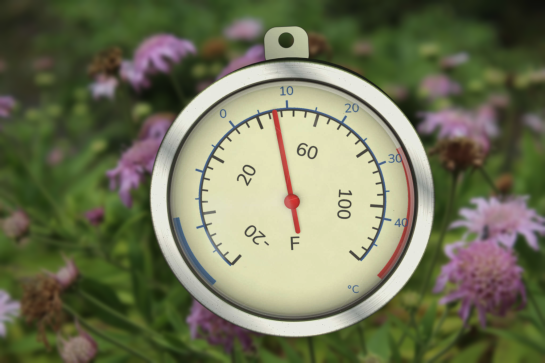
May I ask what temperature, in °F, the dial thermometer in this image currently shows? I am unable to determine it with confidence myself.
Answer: 46 °F
